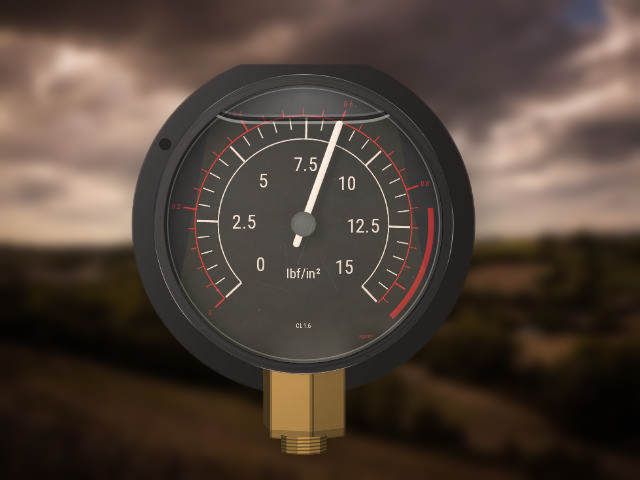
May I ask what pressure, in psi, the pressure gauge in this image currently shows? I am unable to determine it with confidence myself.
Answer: 8.5 psi
